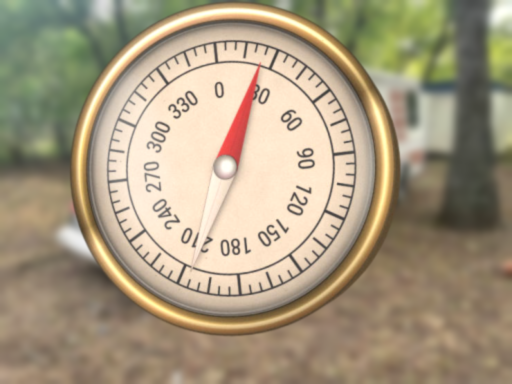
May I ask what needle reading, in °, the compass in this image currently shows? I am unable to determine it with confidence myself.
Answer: 25 °
